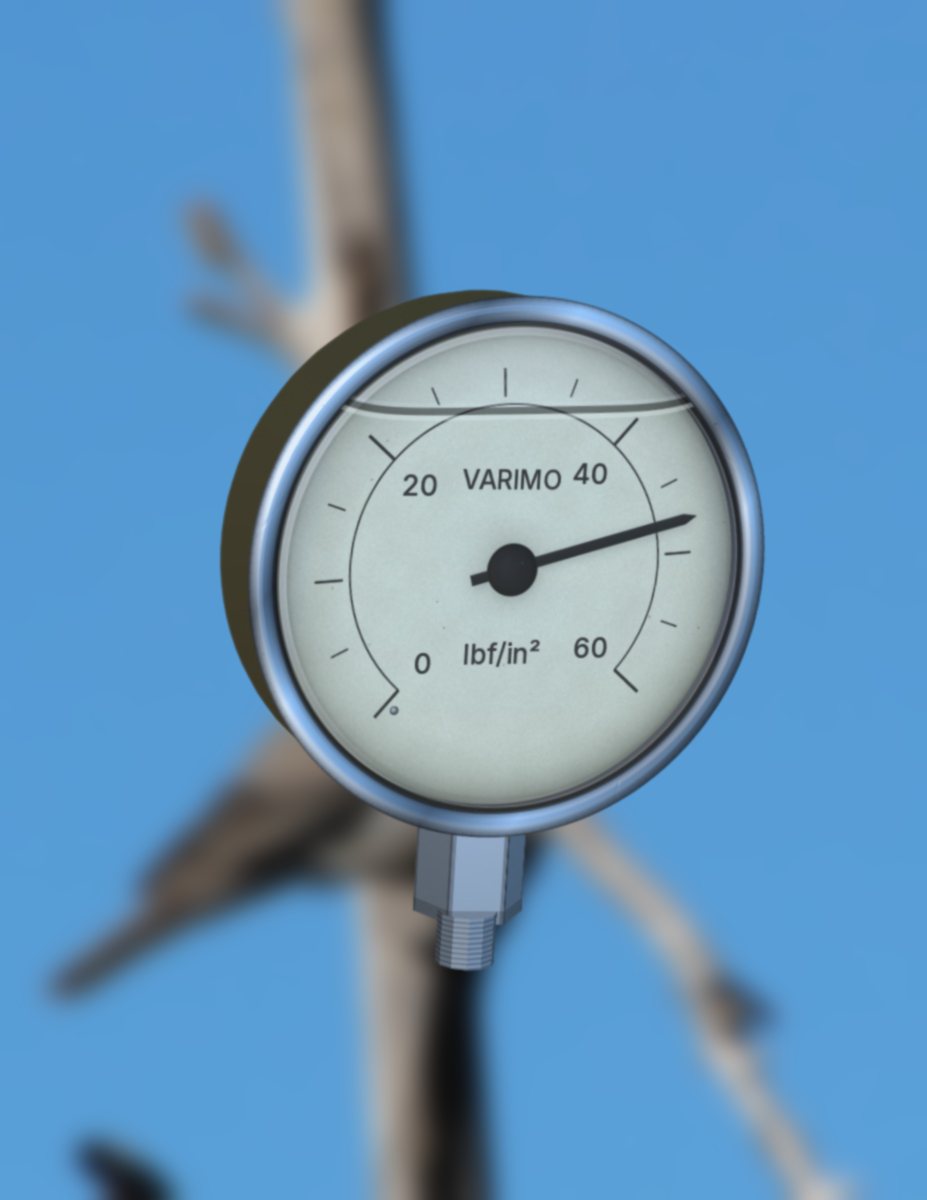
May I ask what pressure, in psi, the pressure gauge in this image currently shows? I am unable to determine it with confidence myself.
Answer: 47.5 psi
